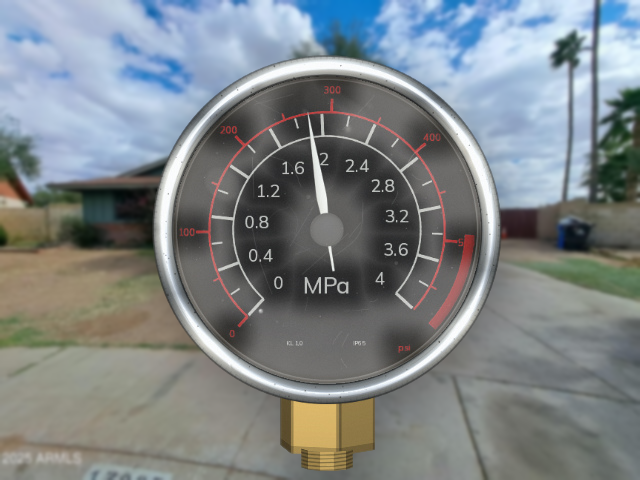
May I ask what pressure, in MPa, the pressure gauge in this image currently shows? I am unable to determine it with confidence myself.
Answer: 1.9 MPa
